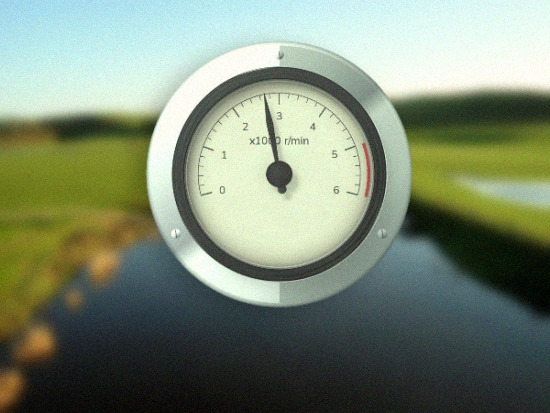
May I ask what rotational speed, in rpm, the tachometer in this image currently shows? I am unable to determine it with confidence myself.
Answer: 2700 rpm
